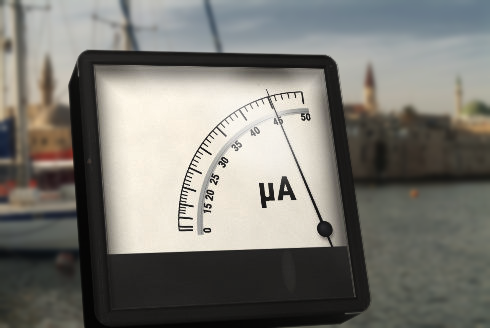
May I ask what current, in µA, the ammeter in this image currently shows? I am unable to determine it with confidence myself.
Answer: 45 µA
